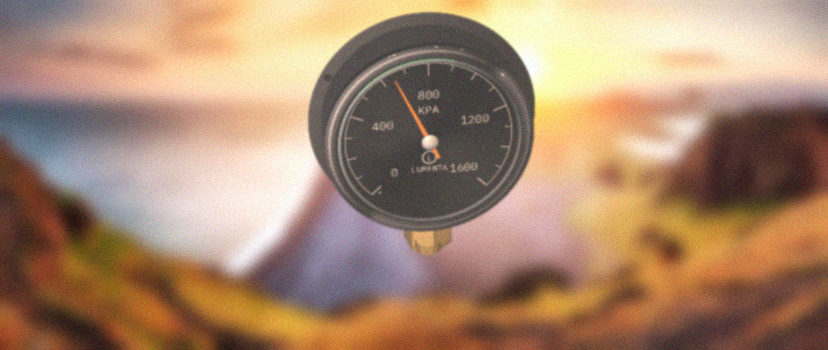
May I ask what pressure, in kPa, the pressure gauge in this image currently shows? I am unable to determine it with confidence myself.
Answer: 650 kPa
